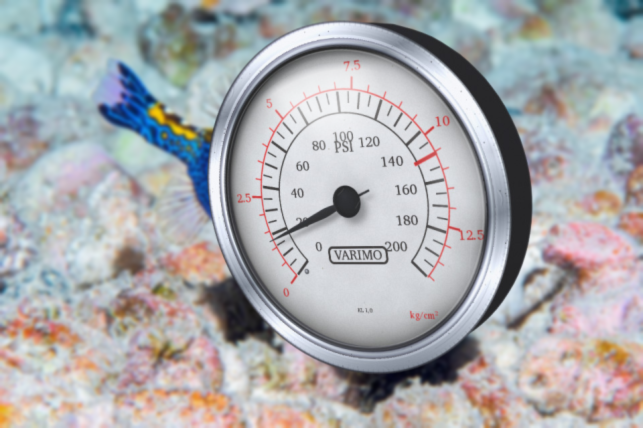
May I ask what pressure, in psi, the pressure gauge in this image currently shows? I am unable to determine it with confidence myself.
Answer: 17.5 psi
